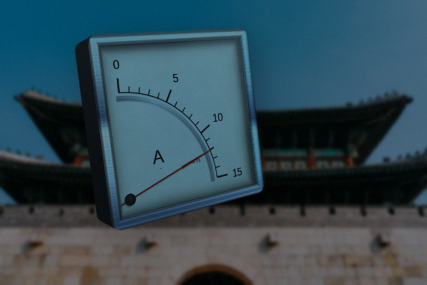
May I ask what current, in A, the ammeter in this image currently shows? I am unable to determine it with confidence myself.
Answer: 12 A
